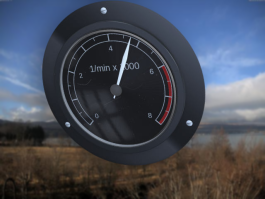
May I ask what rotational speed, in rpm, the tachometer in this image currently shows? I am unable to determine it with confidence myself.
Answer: 4750 rpm
